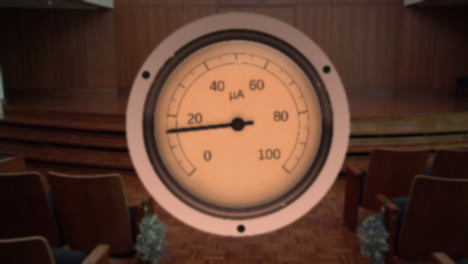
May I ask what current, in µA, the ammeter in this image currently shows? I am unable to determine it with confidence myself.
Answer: 15 µA
